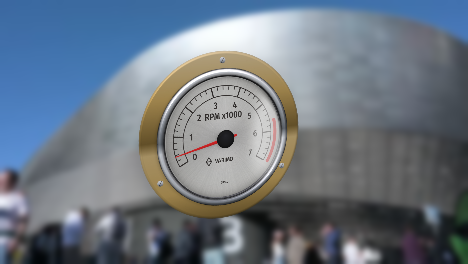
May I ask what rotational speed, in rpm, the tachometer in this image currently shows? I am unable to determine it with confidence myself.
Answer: 400 rpm
